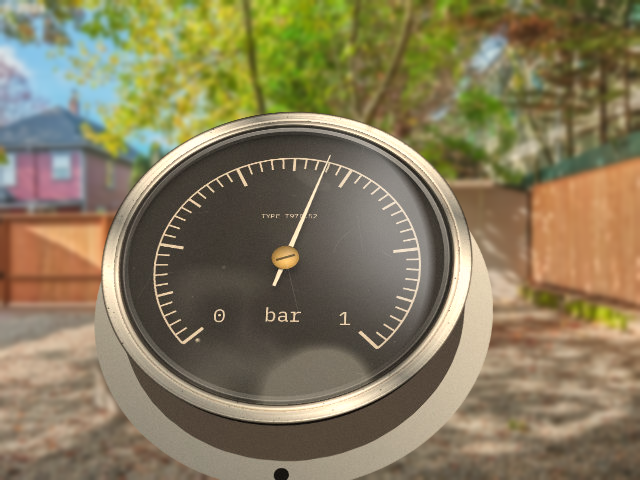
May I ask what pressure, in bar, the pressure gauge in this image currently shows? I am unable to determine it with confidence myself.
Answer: 0.56 bar
